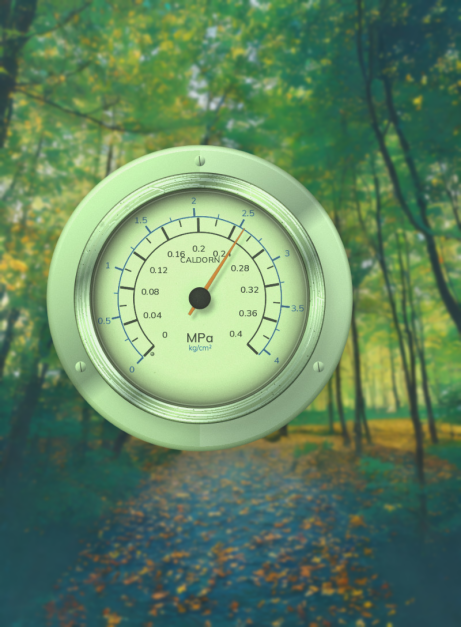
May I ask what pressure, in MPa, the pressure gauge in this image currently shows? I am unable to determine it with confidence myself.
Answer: 0.25 MPa
